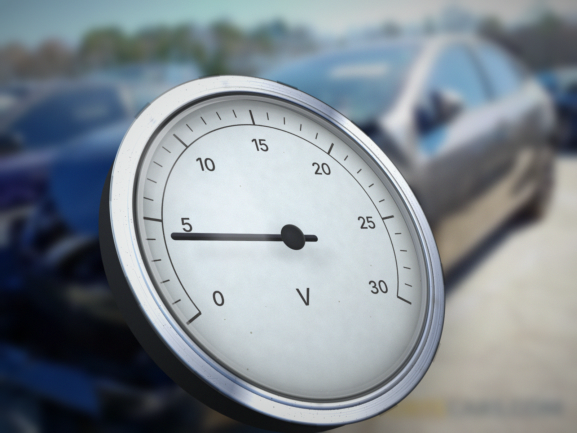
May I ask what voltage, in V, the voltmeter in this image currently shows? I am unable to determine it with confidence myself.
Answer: 4 V
